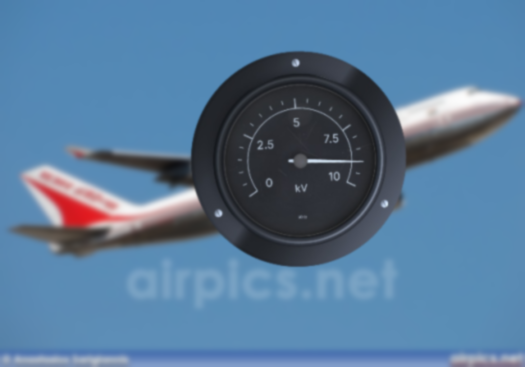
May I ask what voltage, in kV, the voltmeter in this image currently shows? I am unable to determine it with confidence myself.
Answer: 9 kV
